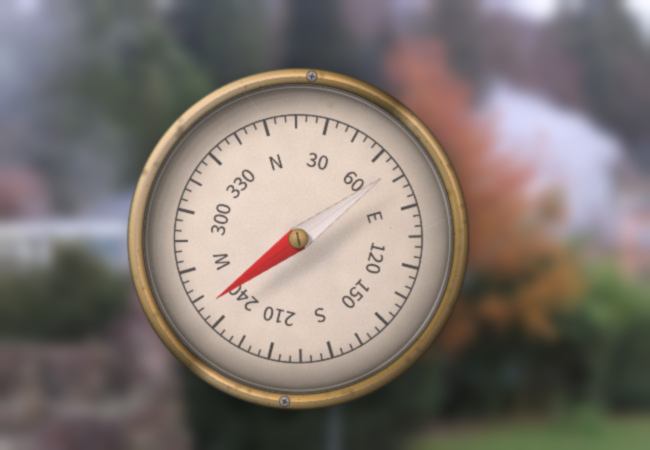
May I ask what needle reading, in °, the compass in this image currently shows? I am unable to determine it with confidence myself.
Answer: 250 °
